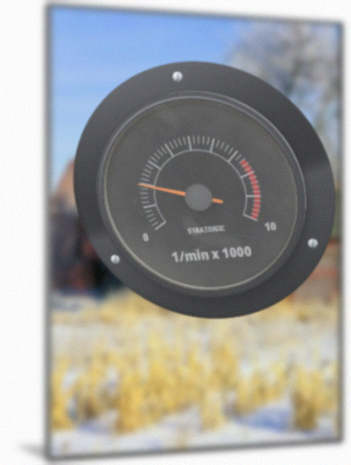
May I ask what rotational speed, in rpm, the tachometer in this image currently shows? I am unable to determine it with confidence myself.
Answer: 2000 rpm
